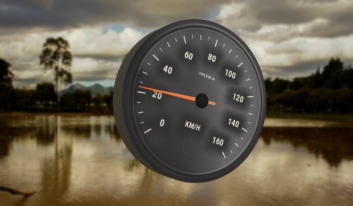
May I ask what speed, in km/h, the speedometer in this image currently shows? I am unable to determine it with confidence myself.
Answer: 22.5 km/h
